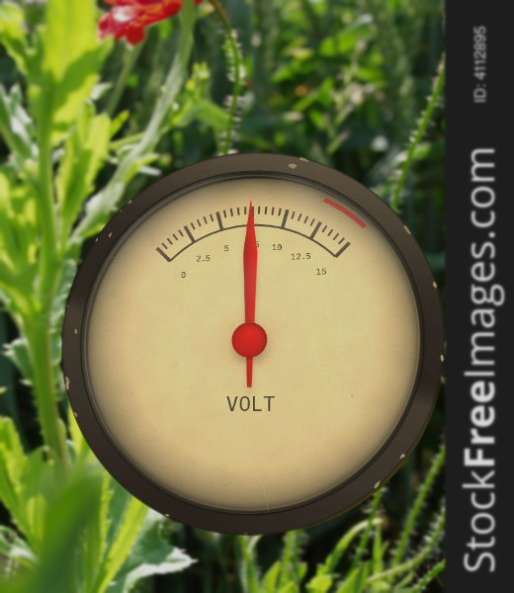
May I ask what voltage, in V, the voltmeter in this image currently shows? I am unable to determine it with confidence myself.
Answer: 7.5 V
